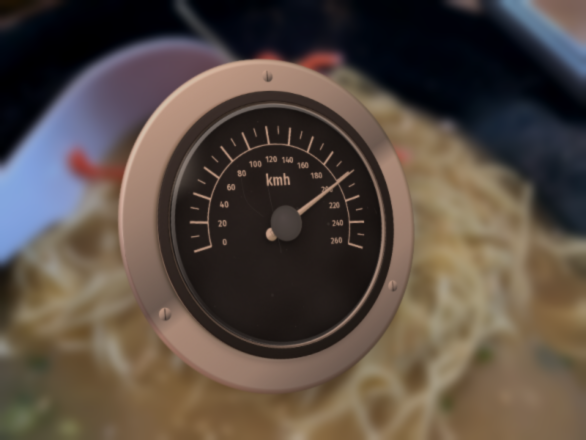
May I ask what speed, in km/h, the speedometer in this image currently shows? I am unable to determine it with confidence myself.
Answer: 200 km/h
